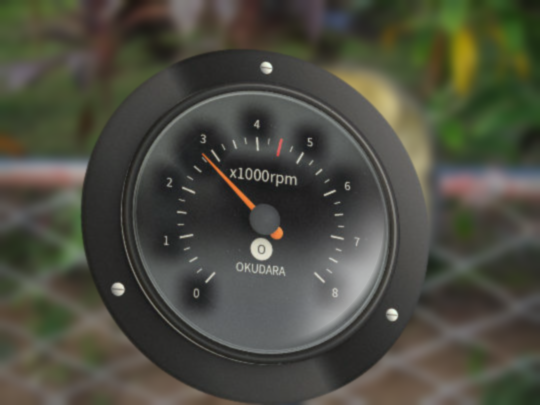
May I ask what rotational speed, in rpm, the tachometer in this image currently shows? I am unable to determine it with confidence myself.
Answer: 2750 rpm
